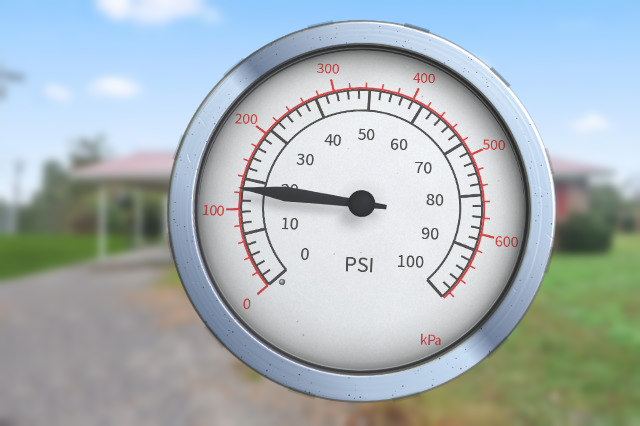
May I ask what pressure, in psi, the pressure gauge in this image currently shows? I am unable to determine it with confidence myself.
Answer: 18 psi
